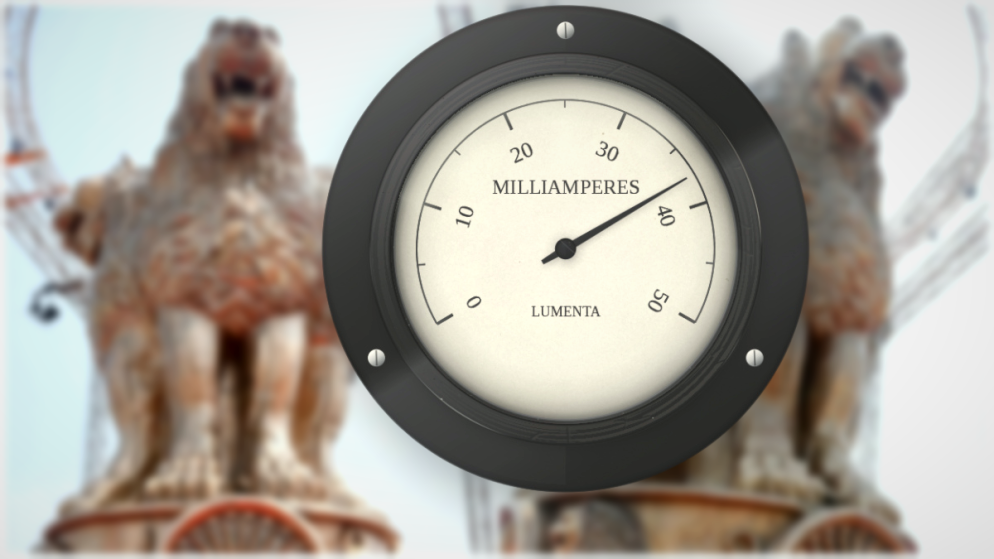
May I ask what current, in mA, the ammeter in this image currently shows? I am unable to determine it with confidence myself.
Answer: 37.5 mA
